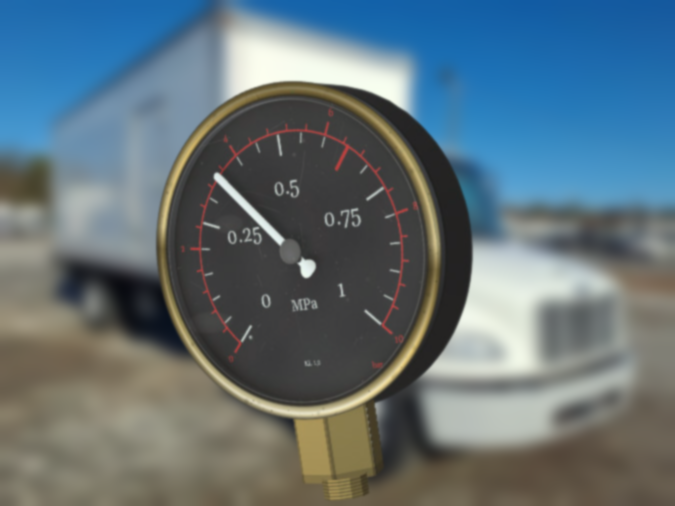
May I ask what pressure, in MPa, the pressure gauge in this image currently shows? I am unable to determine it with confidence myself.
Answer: 0.35 MPa
